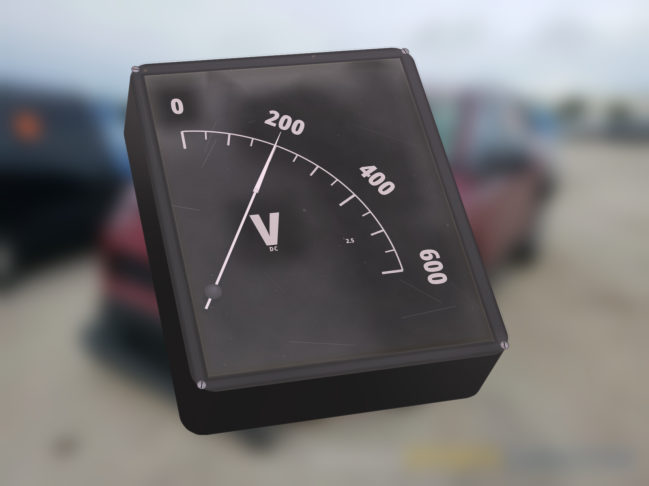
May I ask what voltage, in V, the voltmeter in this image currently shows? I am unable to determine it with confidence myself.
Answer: 200 V
